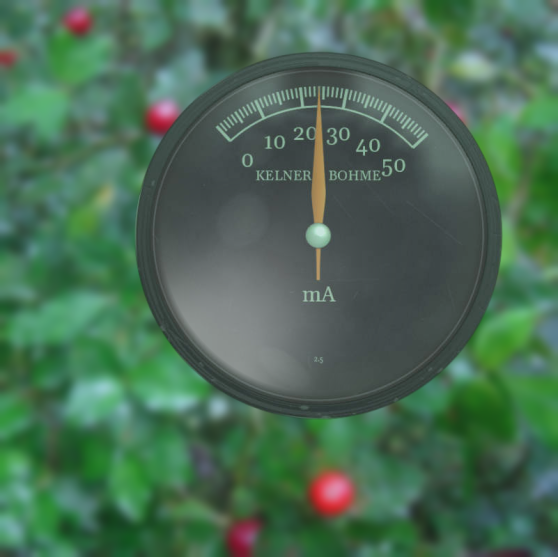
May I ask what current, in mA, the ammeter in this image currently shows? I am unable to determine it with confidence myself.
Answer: 24 mA
